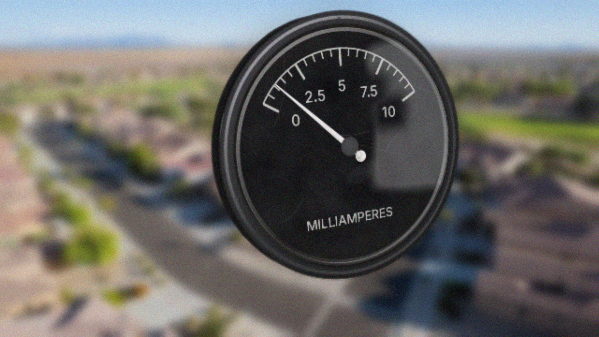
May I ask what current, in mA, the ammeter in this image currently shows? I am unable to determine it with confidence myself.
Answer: 1 mA
